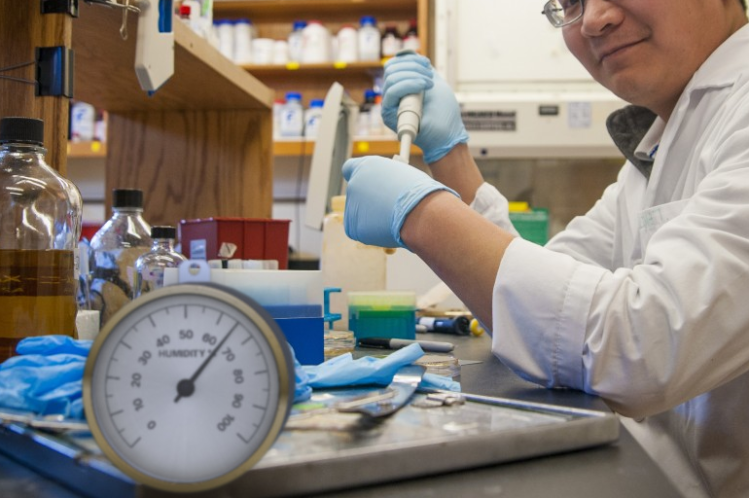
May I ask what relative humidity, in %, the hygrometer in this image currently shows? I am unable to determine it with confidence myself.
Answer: 65 %
